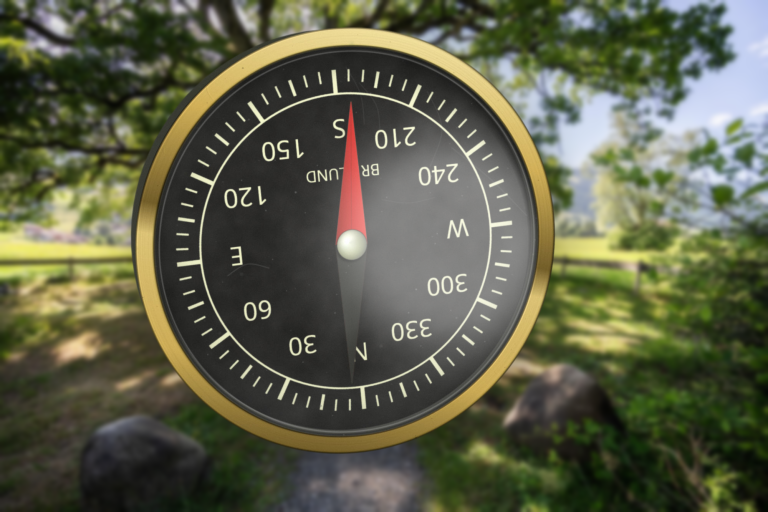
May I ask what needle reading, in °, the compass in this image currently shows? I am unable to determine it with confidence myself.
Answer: 185 °
